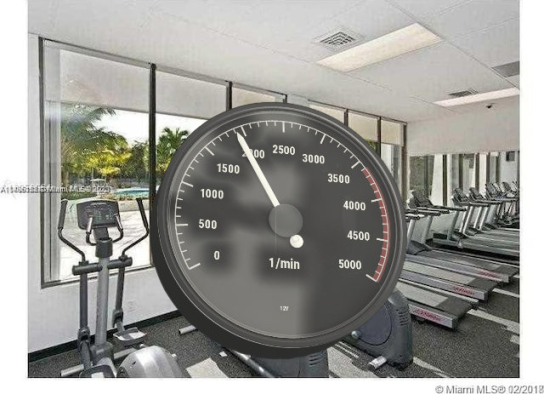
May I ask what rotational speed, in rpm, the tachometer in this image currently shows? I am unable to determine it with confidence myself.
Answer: 1900 rpm
